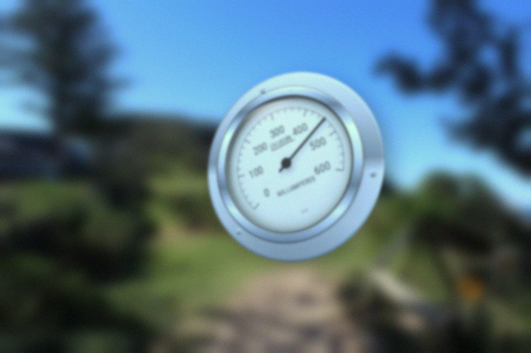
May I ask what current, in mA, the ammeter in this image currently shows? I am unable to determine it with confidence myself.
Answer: 460 mA
